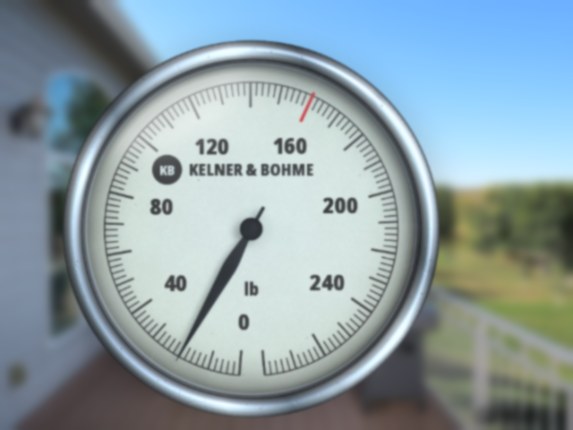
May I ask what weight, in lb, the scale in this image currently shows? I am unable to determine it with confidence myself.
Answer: 20 lb
